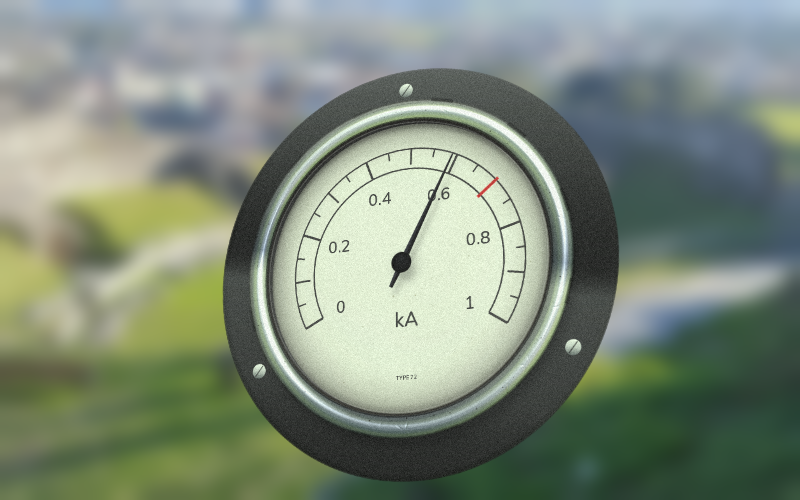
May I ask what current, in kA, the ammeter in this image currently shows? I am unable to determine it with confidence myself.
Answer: 0.6 kA
